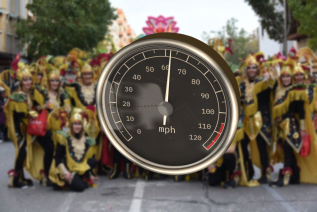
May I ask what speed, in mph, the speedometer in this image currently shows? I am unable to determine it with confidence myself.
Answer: 62.5 mph
